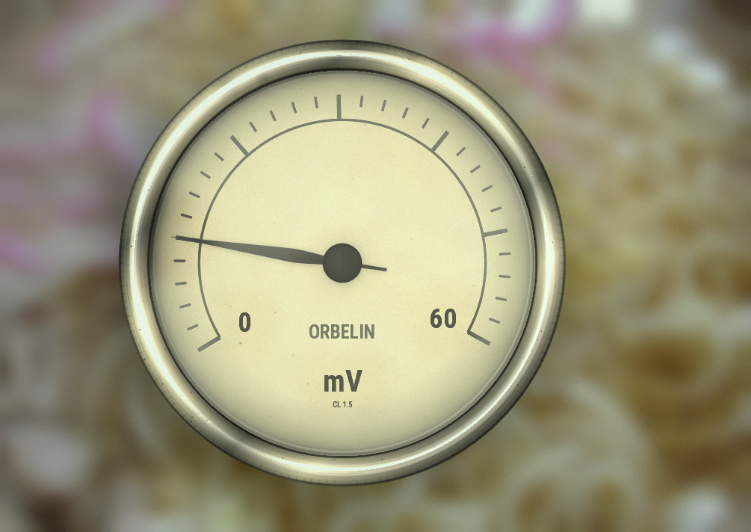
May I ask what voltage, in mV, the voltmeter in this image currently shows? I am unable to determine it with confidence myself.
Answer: 10 mV
